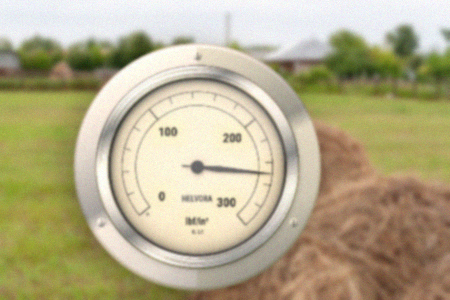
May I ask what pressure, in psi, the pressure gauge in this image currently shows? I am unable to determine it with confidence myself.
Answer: 250 psi
